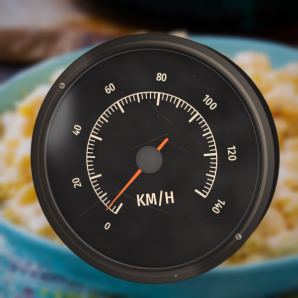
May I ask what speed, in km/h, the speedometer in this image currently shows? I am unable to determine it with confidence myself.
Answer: 4 km/h
